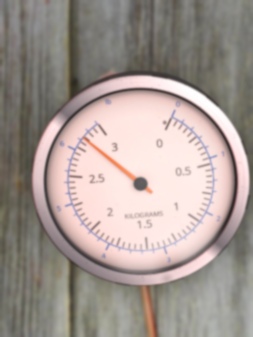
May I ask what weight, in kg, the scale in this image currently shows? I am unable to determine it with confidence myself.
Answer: 2.85 kg
